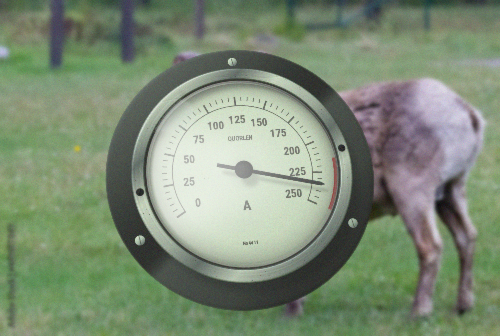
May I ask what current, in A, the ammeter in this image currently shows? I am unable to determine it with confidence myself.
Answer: 235 A
